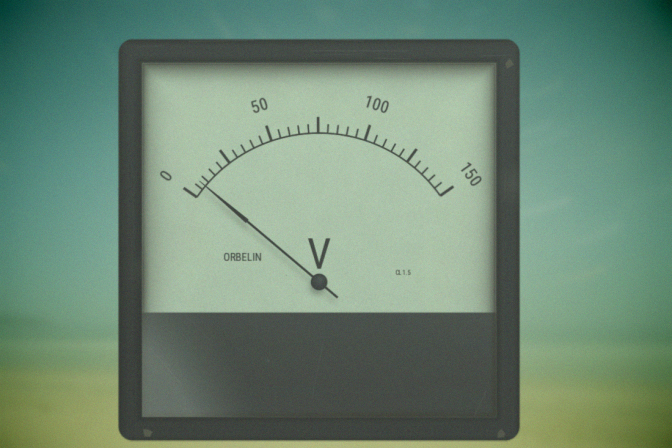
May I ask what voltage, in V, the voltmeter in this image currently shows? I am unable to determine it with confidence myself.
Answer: 7.5 V
